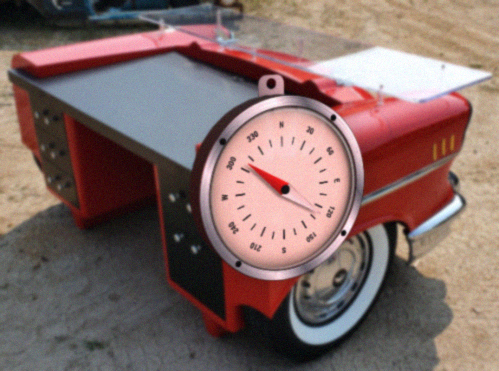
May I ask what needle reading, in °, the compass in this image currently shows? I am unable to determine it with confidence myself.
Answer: 307.5 °
